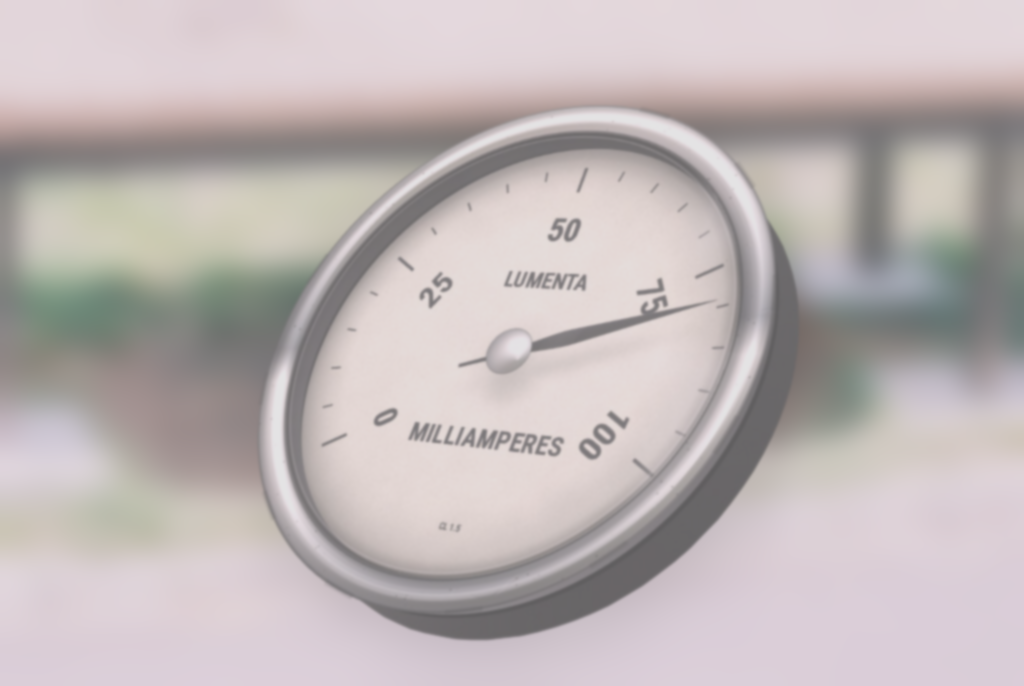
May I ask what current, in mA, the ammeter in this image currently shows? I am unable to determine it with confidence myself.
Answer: 80 mA
